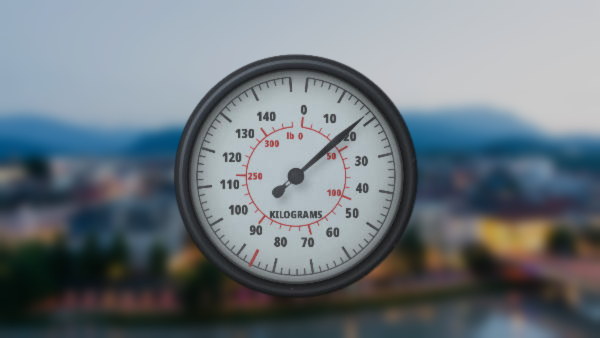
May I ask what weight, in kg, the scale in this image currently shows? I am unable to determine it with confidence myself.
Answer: 18 kg
